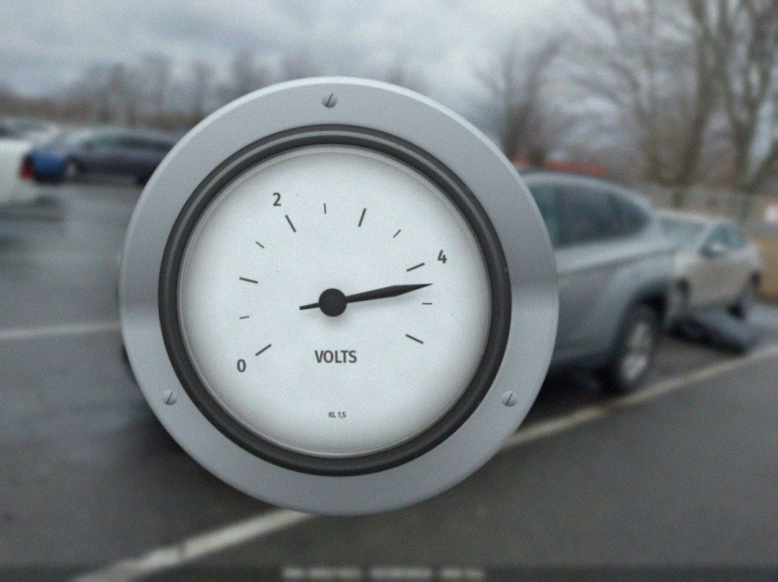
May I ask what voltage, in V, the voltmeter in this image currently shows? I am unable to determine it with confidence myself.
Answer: 4.25 V
